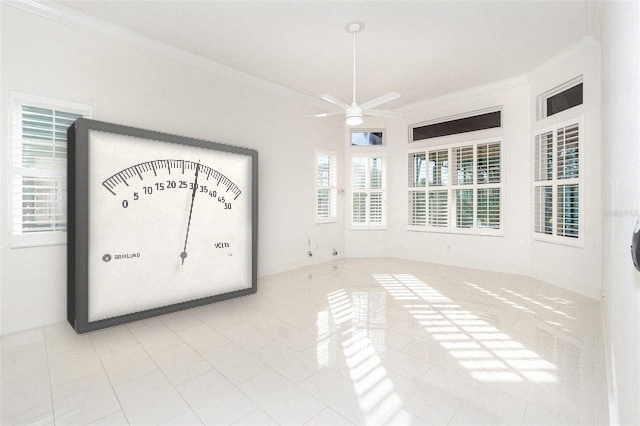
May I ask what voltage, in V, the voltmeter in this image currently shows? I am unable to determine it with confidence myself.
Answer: 30 V
